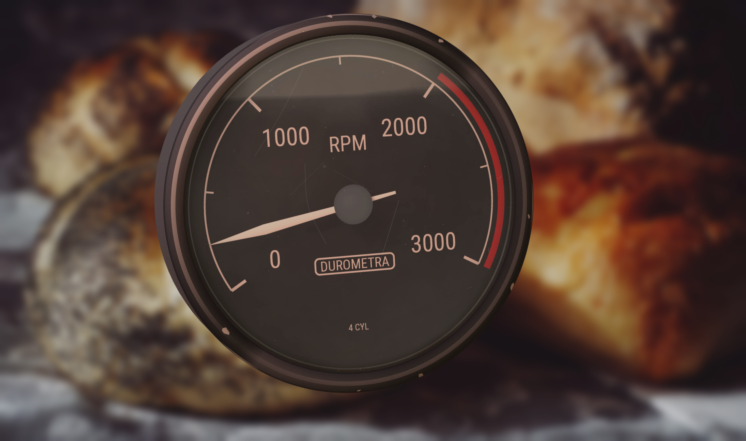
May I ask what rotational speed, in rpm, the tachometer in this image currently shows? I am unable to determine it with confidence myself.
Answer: 250 rpm
